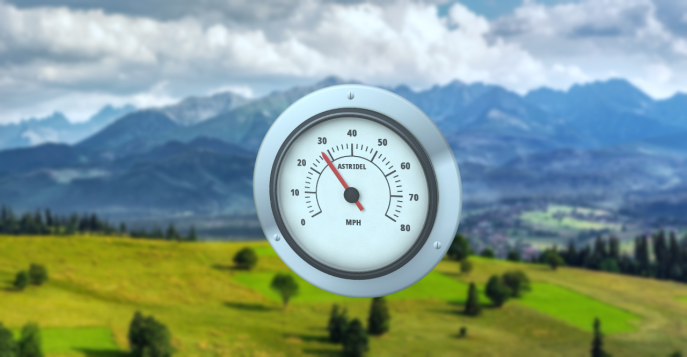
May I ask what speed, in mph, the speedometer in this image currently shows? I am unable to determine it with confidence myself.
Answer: 28 mph
